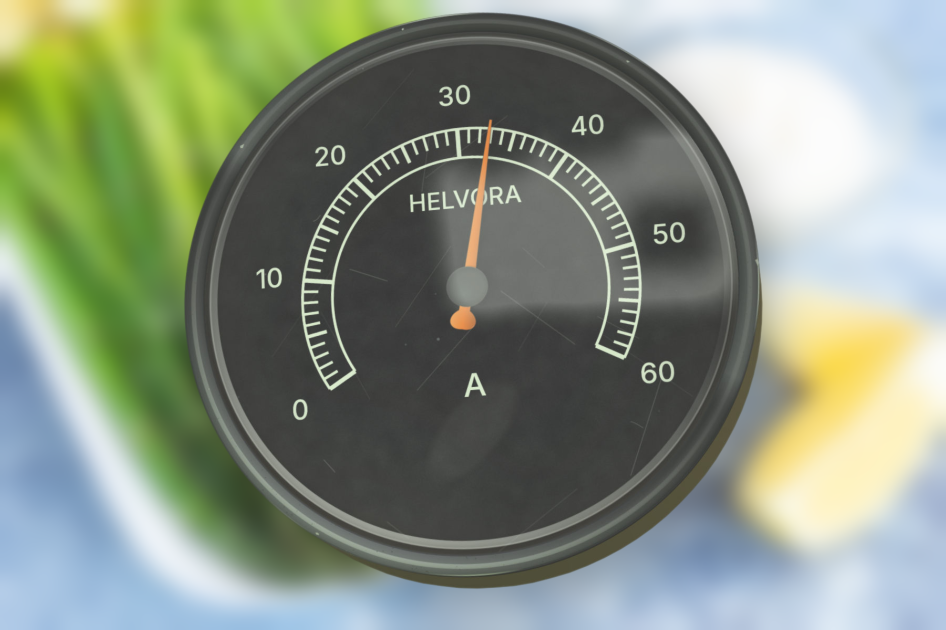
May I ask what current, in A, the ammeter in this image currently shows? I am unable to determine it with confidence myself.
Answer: 33 A
